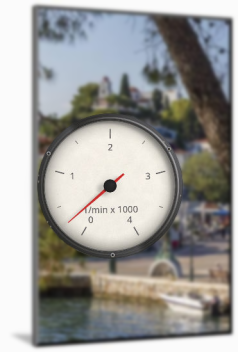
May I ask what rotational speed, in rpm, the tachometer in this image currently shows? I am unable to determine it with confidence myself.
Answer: 250 rpm
